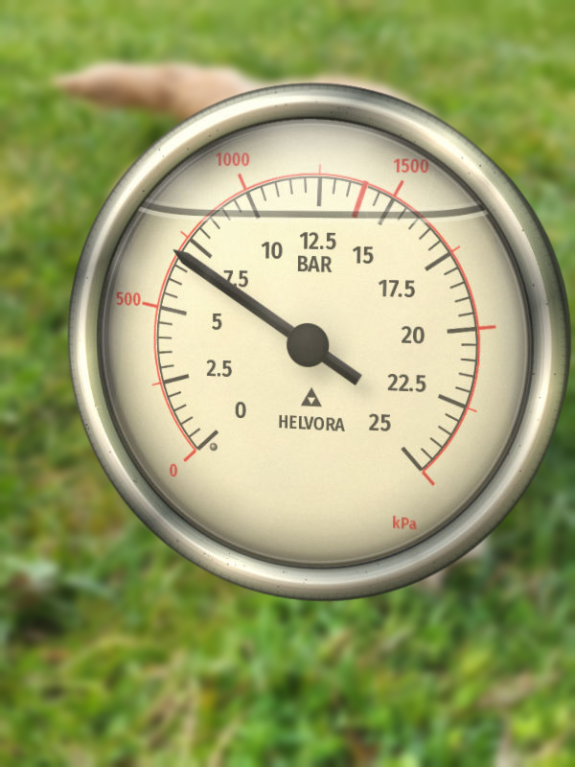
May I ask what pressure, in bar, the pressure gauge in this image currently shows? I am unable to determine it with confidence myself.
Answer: 7 bar
